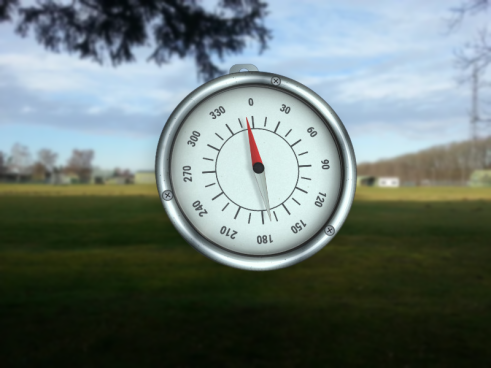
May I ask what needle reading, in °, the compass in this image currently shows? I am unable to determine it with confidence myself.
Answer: 352.5 °
